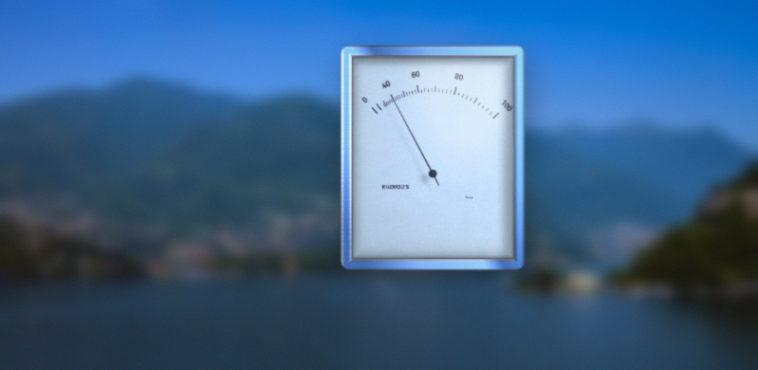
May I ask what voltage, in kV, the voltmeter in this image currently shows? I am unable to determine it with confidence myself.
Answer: 40 kV
